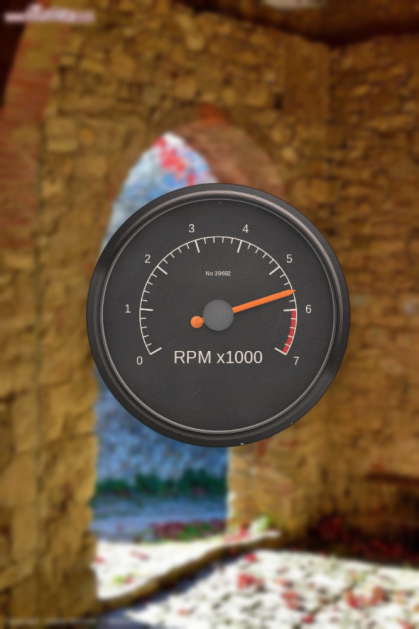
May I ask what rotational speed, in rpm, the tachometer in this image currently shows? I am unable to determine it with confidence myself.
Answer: 5600 rpm
